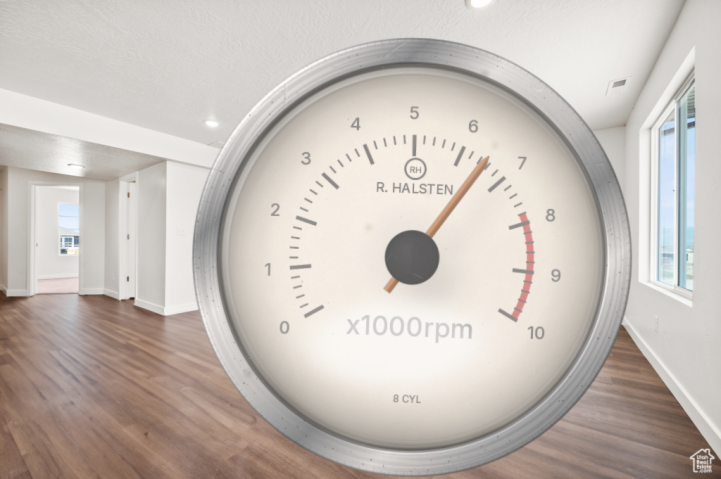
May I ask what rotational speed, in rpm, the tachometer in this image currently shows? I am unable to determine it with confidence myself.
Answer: 6500 rpm
